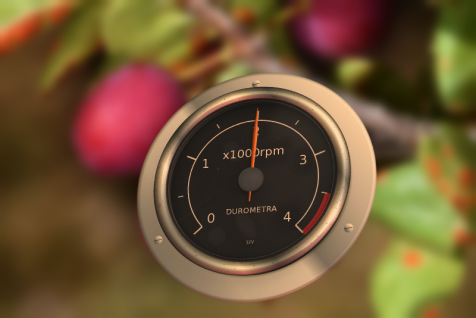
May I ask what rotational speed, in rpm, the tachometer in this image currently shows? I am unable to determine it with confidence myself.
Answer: 2000 rpm
